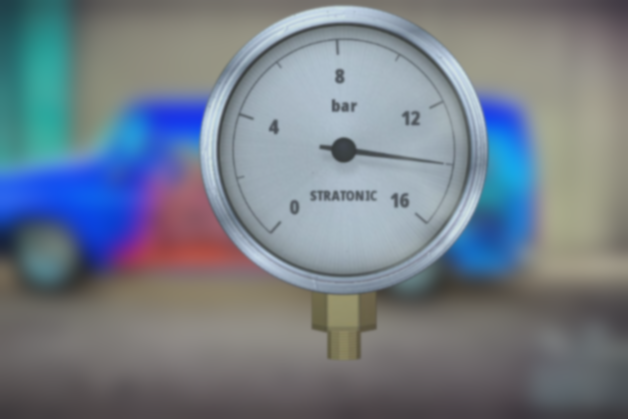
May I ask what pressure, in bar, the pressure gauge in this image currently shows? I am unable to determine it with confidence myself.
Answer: 14 bar
